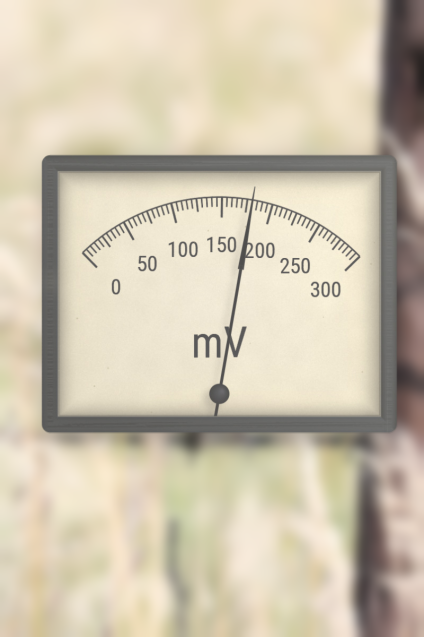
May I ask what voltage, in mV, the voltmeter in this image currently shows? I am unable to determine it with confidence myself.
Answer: 180 mV
